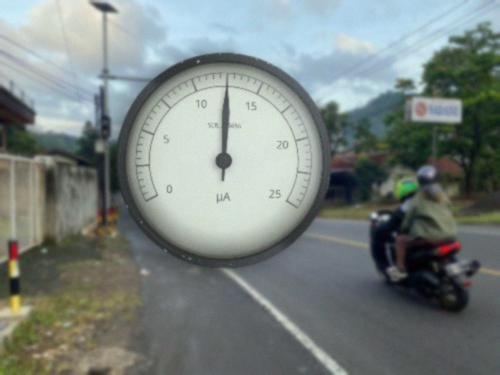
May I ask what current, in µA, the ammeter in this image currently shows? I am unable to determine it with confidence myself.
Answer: 12.5 µA
